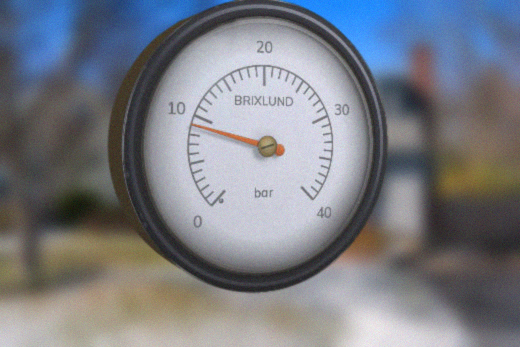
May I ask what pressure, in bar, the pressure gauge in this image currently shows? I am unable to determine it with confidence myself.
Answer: 9 bar
